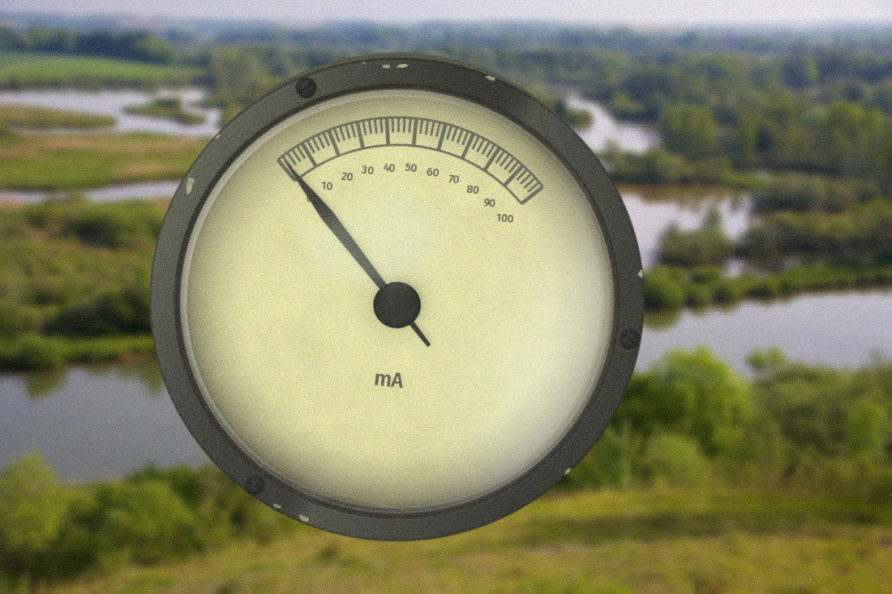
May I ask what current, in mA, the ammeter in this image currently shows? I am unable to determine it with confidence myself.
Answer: 2 mA
